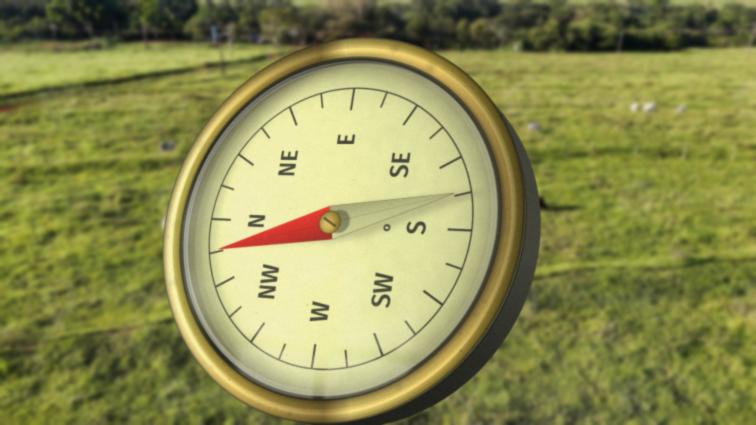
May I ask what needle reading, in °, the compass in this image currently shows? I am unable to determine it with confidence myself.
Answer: 345 °
